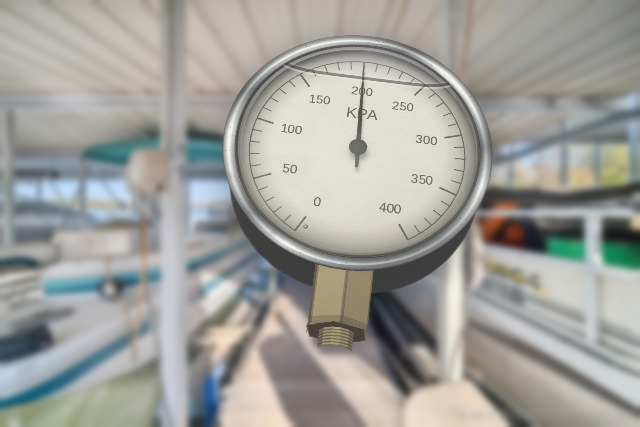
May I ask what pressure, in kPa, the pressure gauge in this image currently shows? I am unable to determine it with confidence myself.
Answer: 200 kPa
